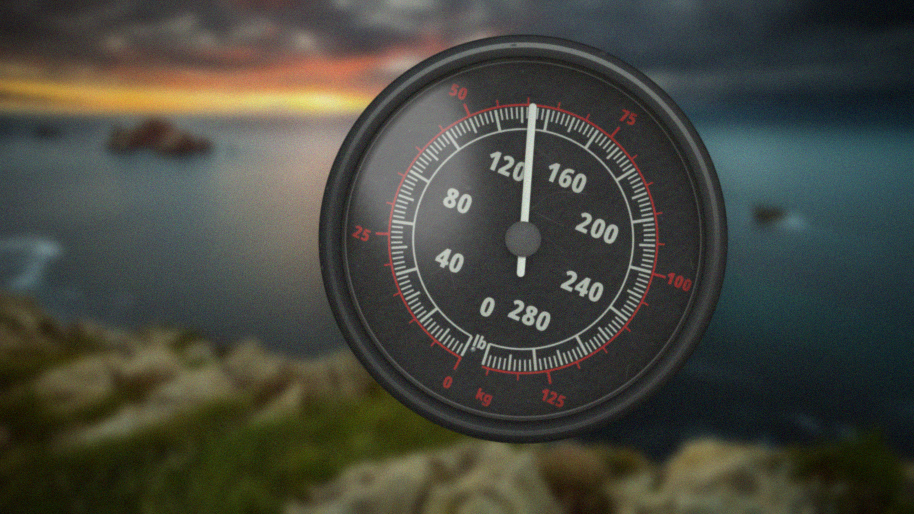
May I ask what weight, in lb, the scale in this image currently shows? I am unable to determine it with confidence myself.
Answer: 134 lb
